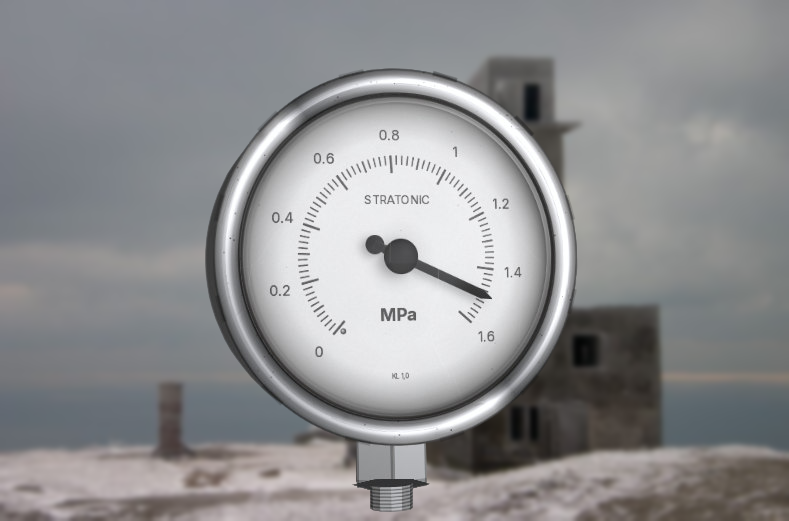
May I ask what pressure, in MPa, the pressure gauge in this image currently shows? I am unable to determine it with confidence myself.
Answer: 1.5 MPa
